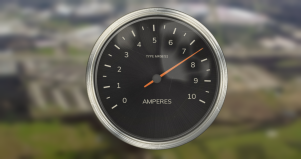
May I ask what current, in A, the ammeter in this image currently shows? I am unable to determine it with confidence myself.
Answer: 7.5 A
